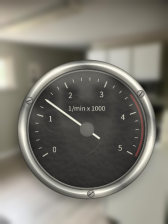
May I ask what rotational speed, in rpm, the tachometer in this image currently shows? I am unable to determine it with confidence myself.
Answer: 1400 rpm
